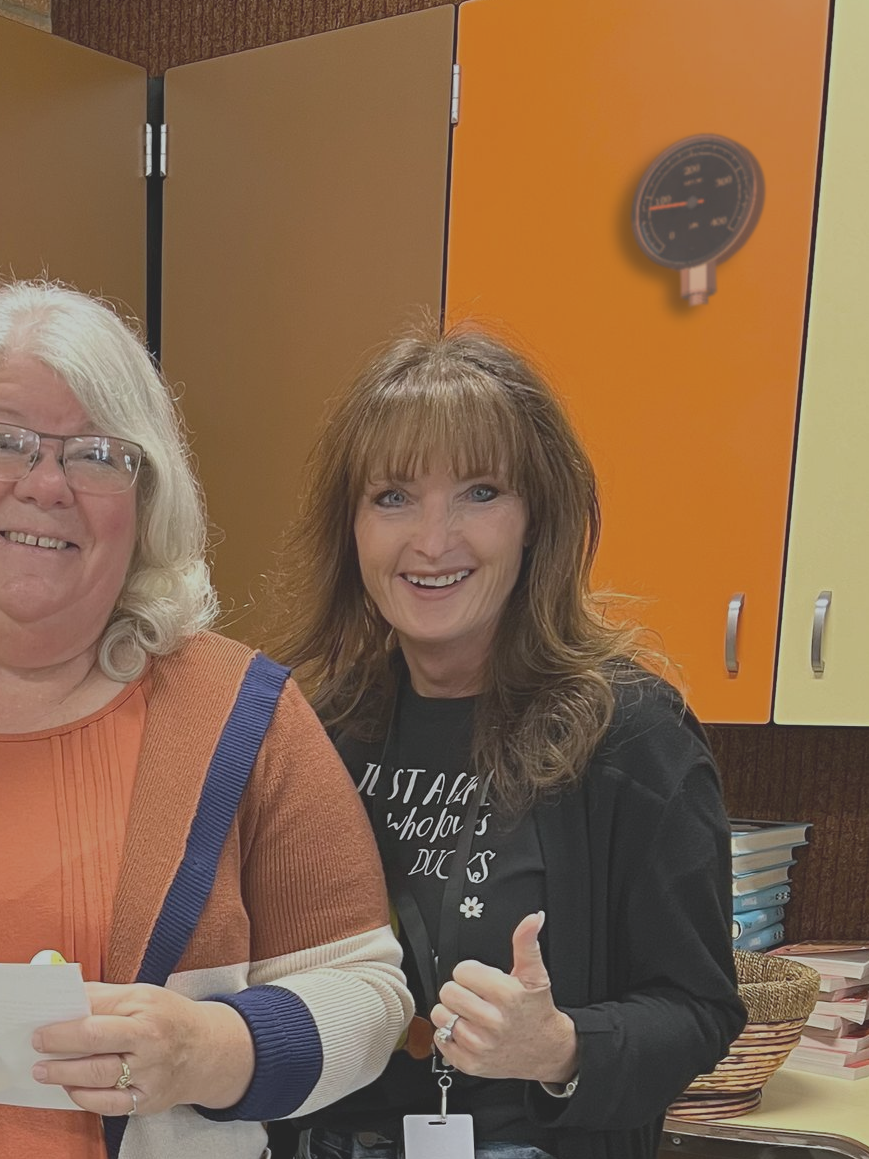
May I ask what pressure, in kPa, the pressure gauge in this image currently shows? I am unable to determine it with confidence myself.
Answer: 80 kPa
